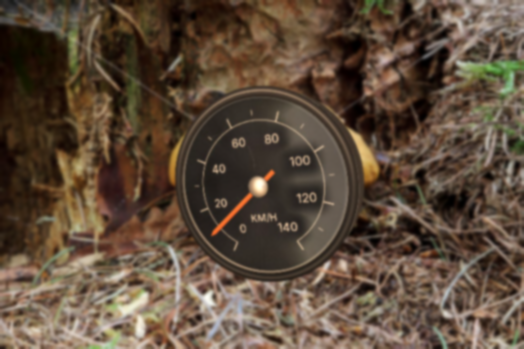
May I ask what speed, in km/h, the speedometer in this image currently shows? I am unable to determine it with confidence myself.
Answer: 10 km/h
